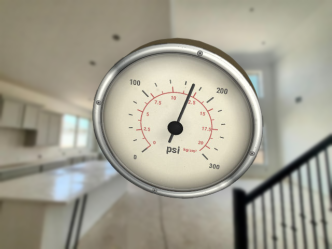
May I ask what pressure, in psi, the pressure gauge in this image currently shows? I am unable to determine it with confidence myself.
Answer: 170 psi
